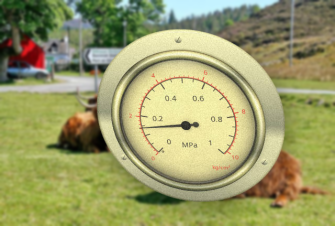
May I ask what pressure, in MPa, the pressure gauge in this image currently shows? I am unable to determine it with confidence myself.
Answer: 0.15 MPa
